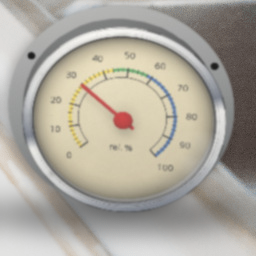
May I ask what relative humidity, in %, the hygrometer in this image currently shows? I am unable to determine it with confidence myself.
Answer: 30 %
